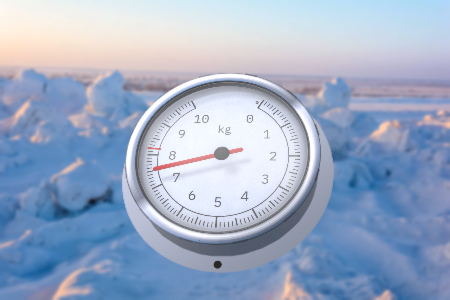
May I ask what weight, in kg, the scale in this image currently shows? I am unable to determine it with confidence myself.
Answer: 7.5 kg
